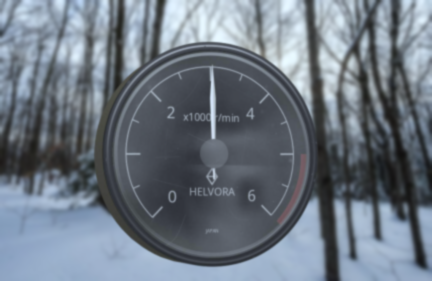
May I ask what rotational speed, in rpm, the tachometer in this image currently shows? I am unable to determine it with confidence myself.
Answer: 3000 rpm
